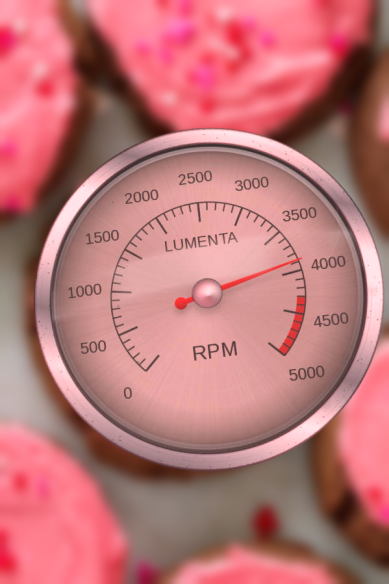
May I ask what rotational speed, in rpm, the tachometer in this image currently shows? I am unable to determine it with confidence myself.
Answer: 3900 rpm
